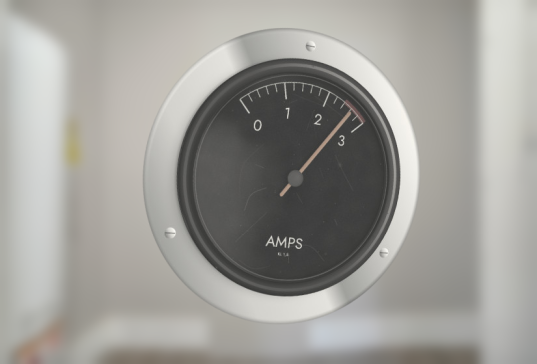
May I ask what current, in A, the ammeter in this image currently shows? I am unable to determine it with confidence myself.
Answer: 2.6 A
